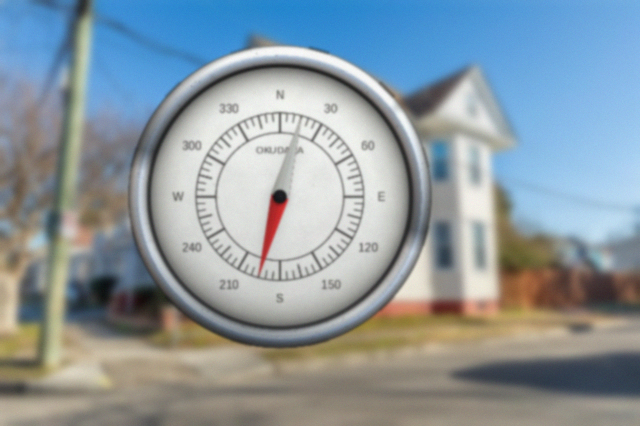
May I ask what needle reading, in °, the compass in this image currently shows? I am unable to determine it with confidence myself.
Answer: 195 °
